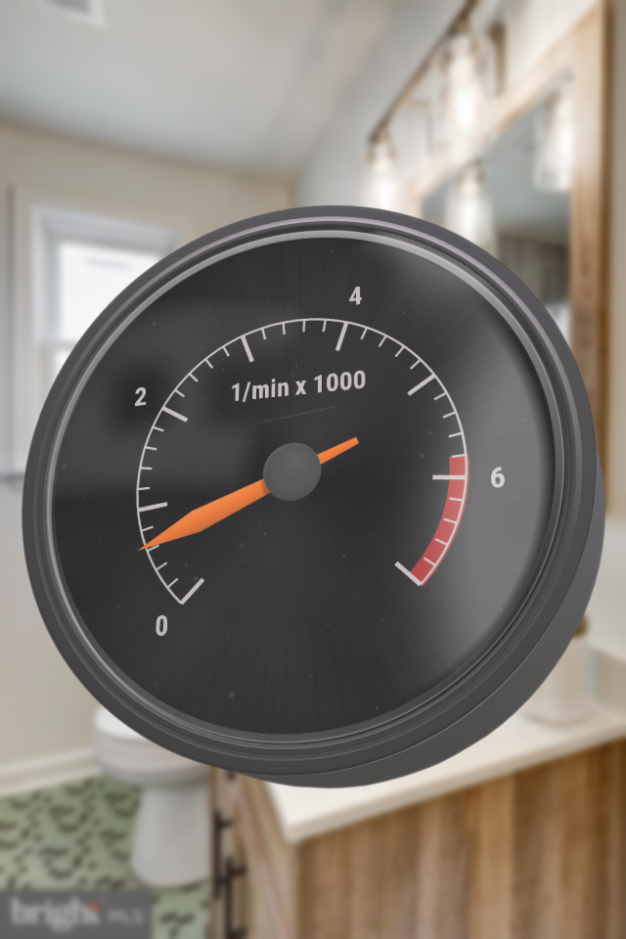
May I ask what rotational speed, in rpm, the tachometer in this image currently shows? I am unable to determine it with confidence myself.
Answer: 600 rpm
